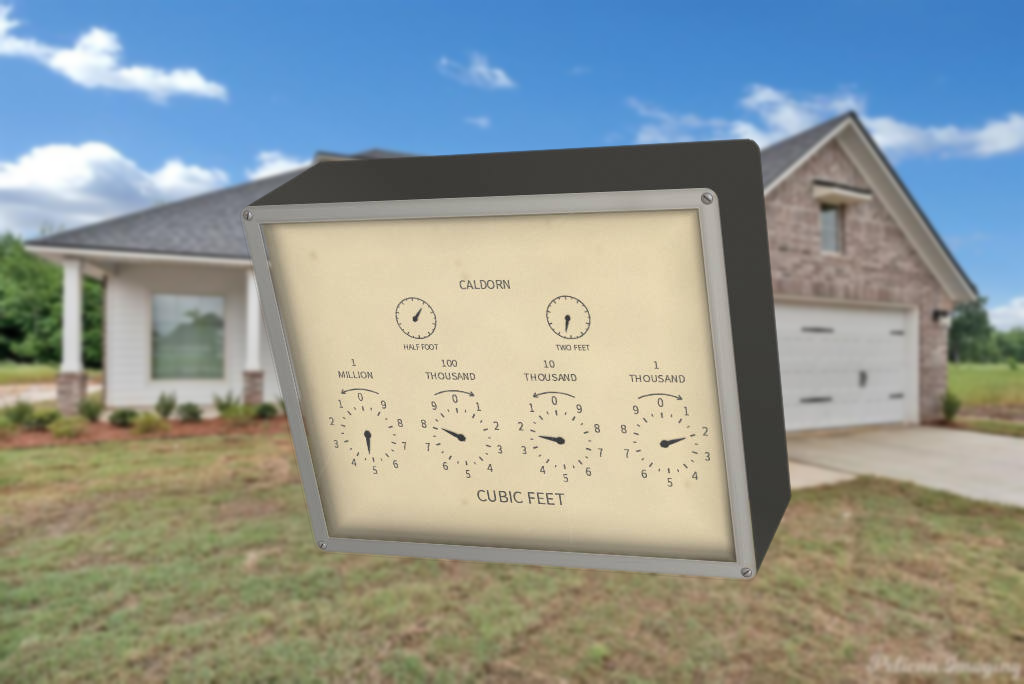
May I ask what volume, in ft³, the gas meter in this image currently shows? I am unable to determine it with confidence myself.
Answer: 482200 ft³
